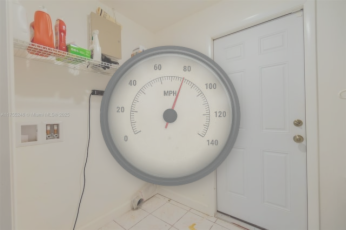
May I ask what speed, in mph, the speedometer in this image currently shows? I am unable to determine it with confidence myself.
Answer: 80 mph
